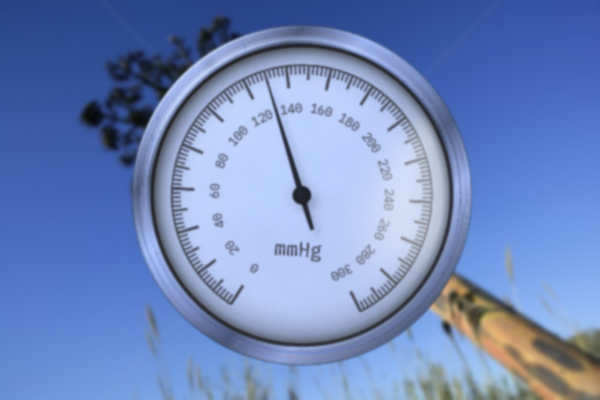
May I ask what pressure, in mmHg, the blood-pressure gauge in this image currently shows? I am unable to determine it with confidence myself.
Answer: 130 mmHg
